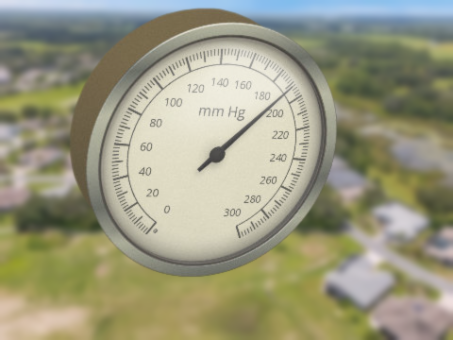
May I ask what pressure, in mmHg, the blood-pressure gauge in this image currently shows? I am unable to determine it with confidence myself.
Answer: 190 mmHg
